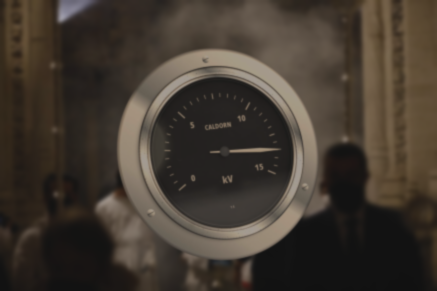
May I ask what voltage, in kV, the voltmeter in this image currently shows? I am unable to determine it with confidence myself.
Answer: 13.5 kV
